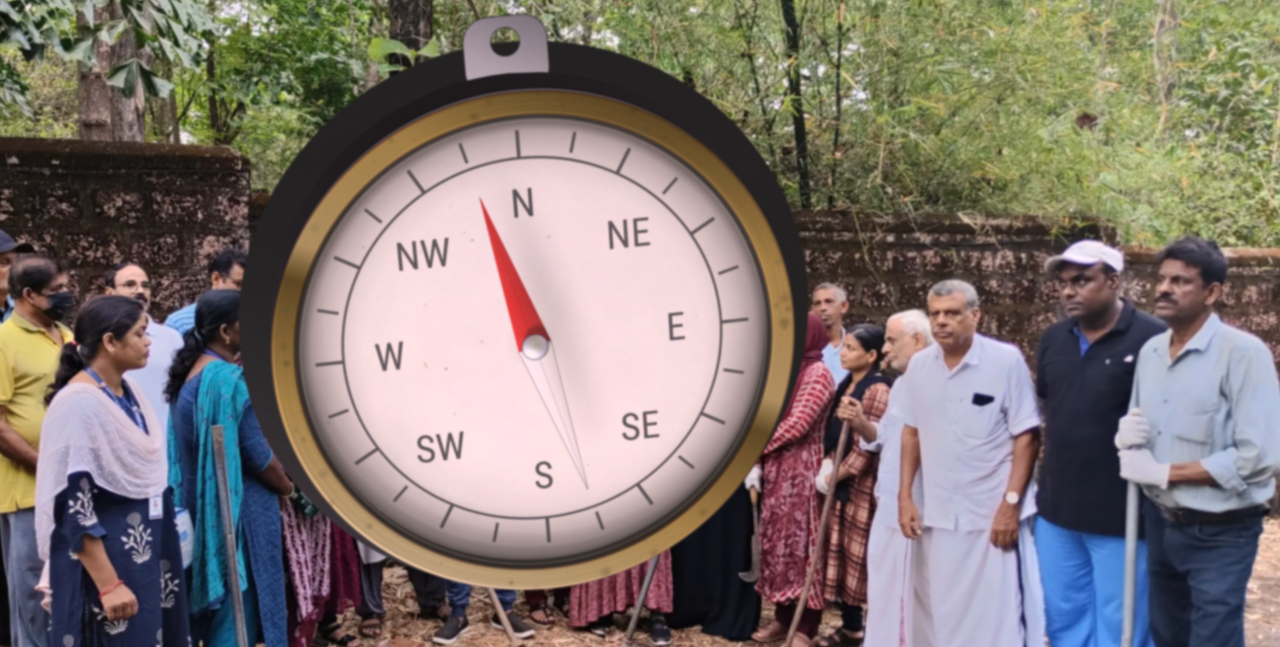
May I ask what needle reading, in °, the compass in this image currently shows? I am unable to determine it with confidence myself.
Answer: 345 °
